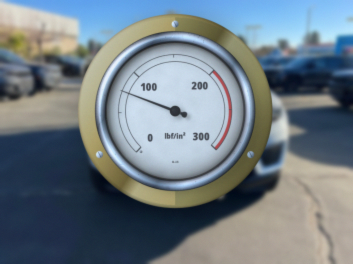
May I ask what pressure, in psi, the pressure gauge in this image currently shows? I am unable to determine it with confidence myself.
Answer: 75 psi
